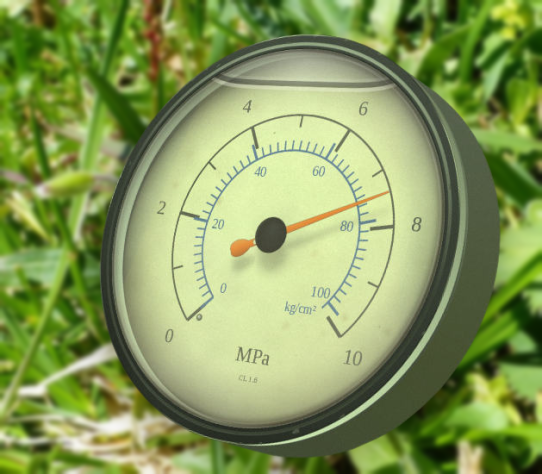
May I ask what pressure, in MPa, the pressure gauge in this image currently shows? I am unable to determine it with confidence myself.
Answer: 7.5 MPa
